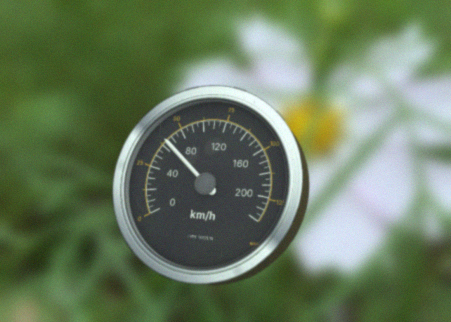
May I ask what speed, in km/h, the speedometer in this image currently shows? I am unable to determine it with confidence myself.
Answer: 65 km/h
